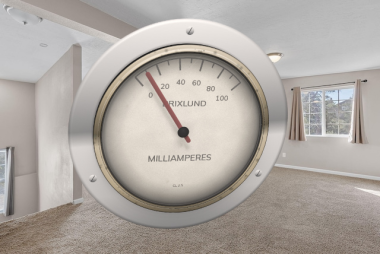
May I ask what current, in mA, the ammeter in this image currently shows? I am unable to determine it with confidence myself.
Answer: 10 mA
